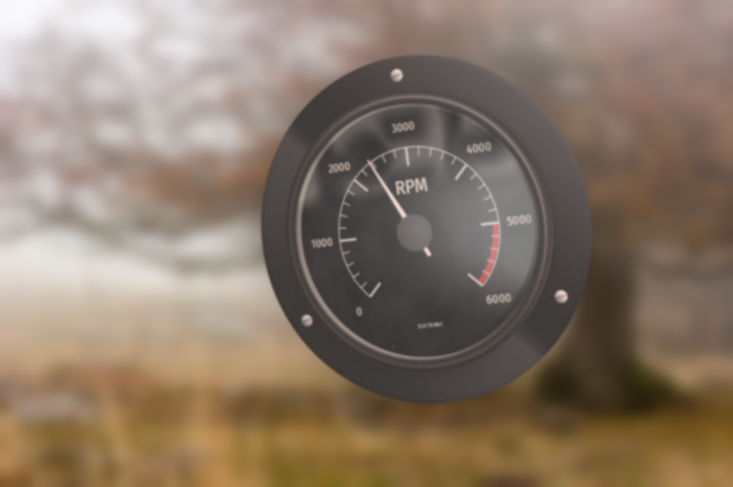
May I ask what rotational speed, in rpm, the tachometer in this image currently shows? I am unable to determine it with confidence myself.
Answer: 2400 rpm
